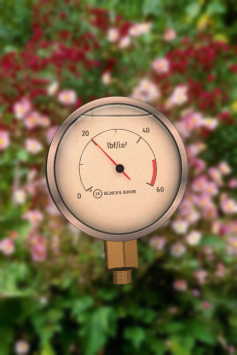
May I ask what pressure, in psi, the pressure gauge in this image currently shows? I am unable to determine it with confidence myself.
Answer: 20 psi
